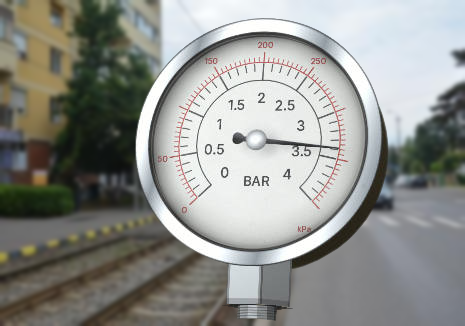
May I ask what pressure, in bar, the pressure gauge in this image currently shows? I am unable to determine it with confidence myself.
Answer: 3.4 bar
